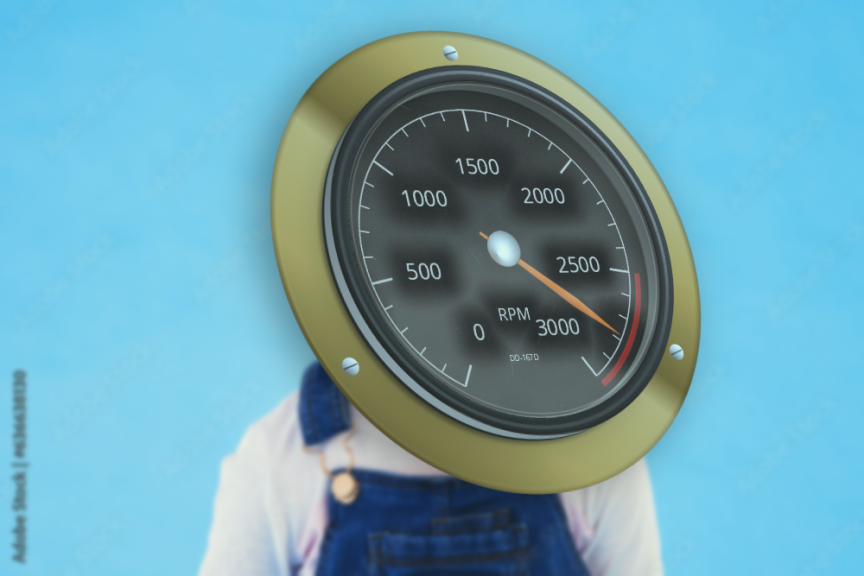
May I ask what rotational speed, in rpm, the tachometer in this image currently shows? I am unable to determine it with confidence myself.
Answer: 2800 rpm
